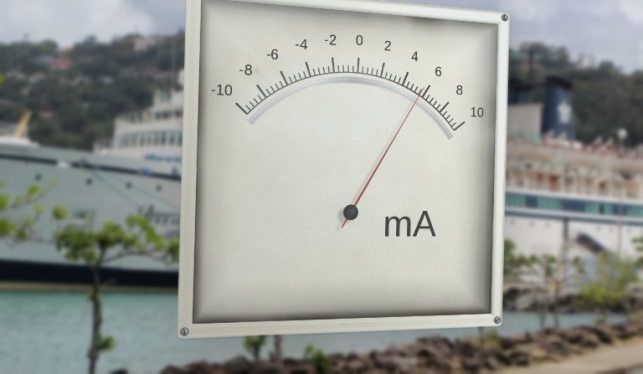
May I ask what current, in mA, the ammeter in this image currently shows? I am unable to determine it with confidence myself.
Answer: 5.6 mA
